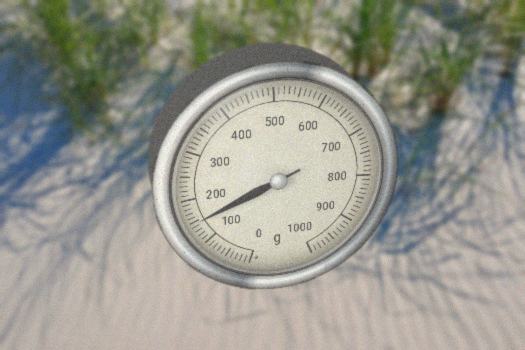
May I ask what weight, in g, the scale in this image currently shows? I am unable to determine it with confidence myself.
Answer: 150 g
